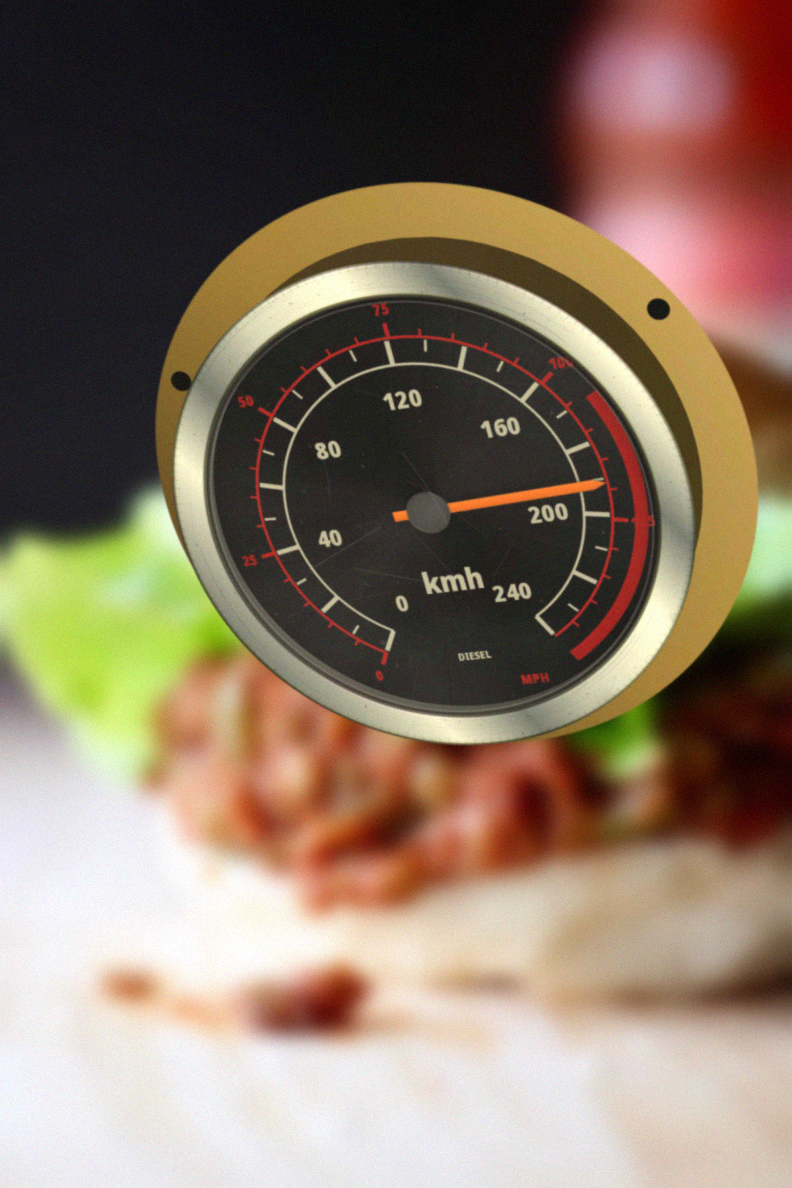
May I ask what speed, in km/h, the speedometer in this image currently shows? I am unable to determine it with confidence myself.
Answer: 190 km/h
